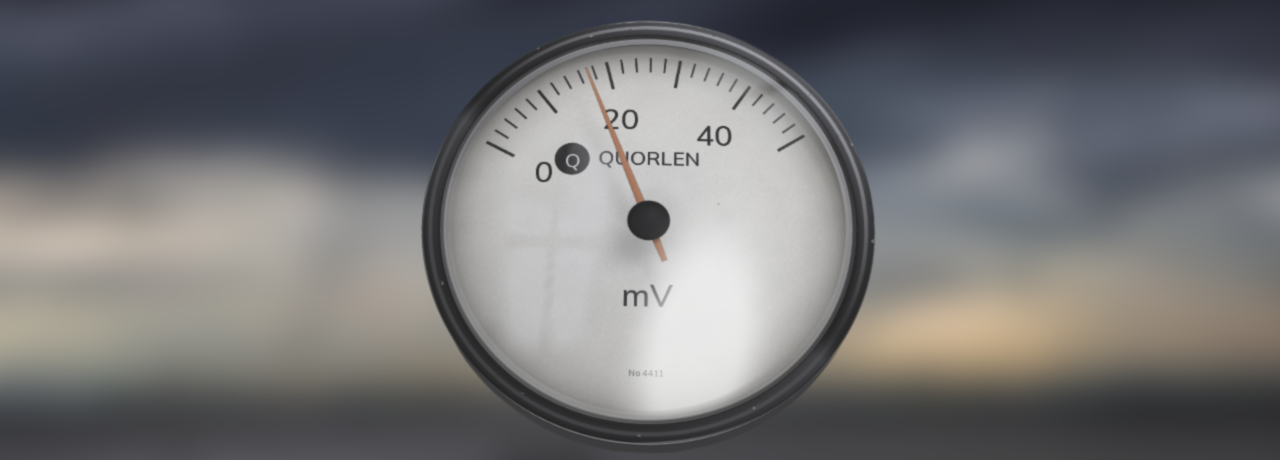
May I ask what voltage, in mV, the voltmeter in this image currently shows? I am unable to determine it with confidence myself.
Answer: 17 mV
